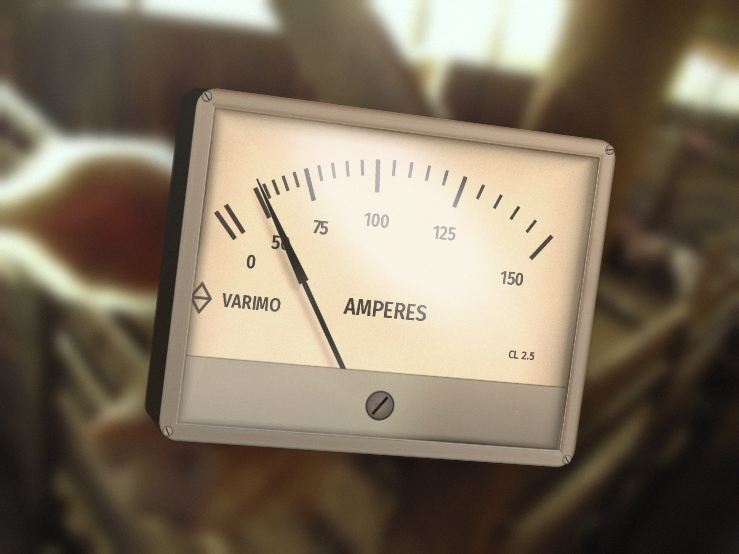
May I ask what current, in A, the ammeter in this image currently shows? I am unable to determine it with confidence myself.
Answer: 52.5 A
